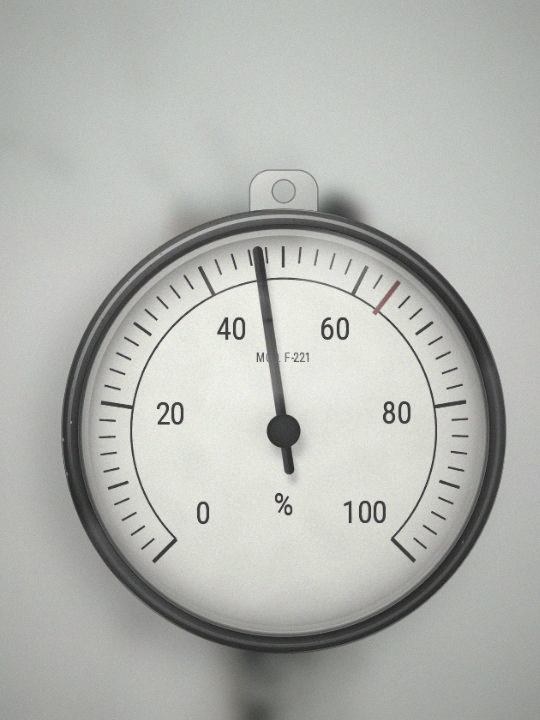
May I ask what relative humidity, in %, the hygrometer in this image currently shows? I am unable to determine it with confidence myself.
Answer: 47 %
